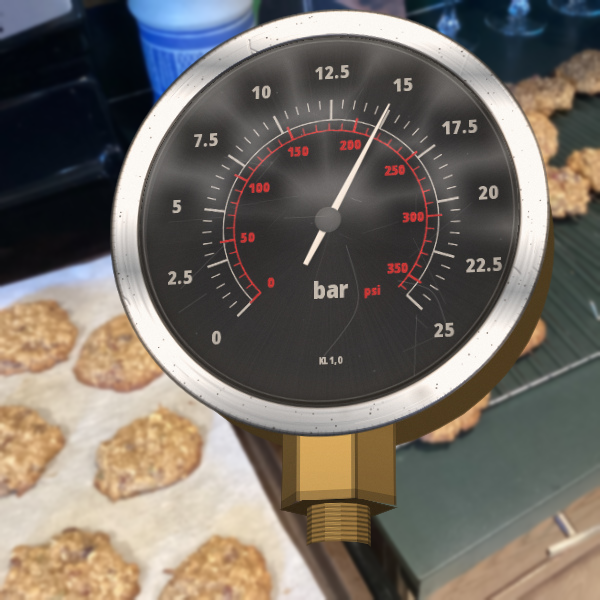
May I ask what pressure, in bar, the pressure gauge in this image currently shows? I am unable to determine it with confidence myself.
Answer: 15 bar
